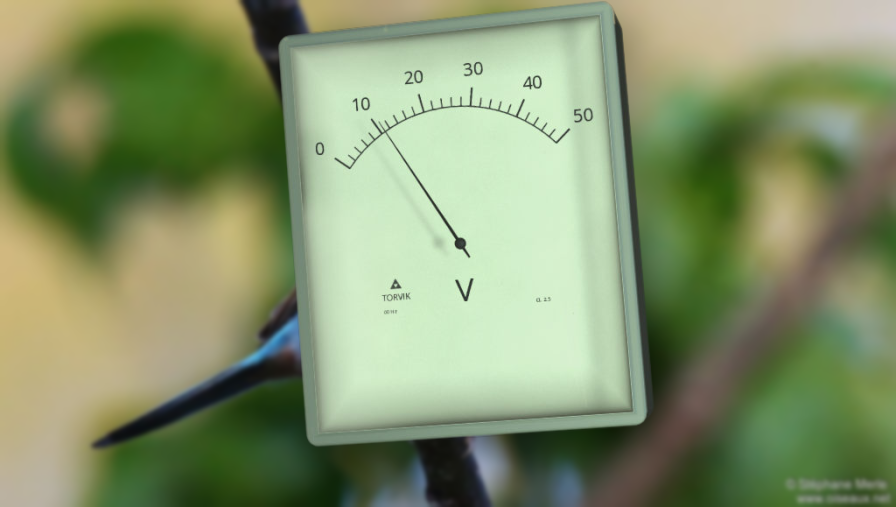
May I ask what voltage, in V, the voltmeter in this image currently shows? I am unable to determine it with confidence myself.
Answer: 11 V
